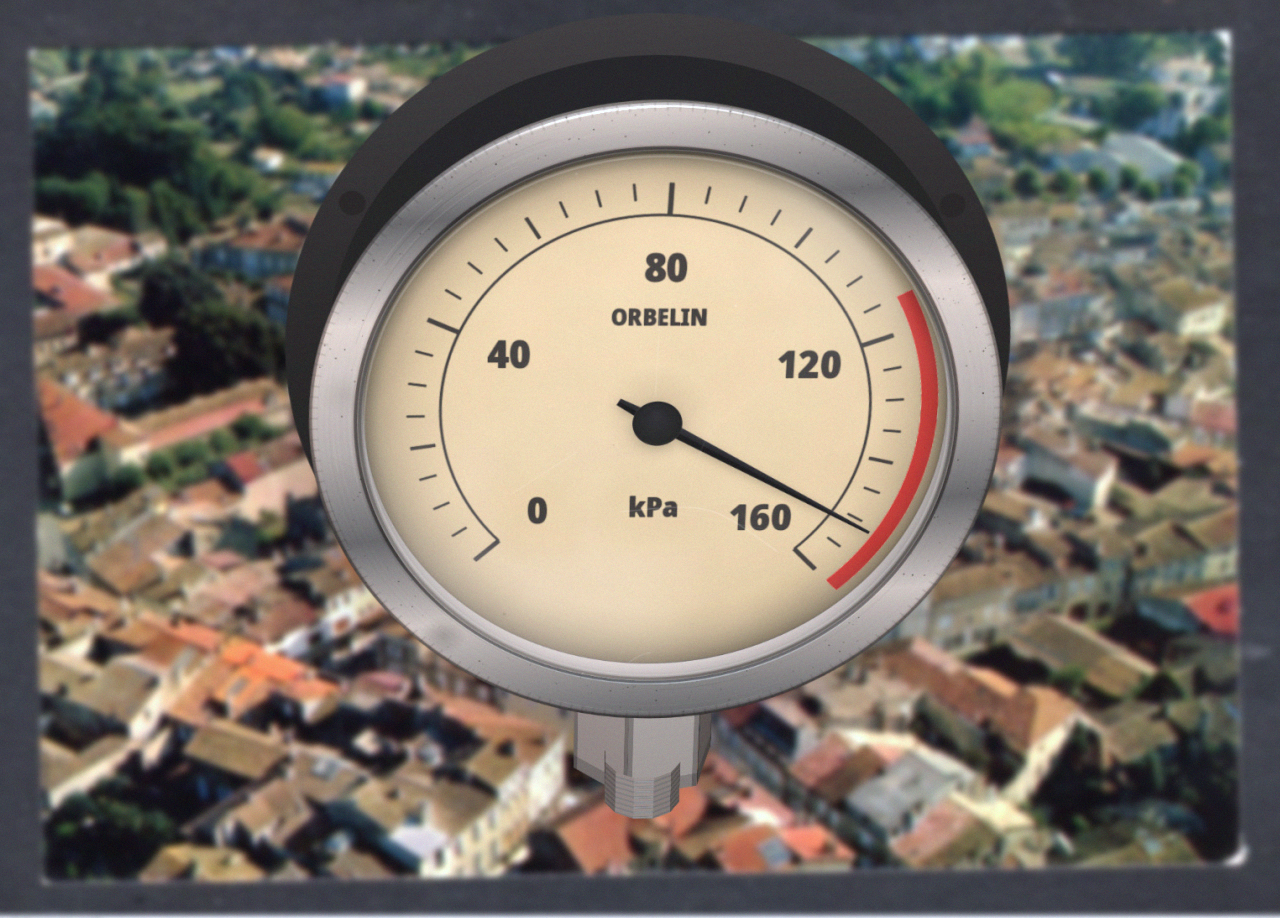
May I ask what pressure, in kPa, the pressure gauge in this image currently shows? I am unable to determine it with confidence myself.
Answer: 150 kPa
